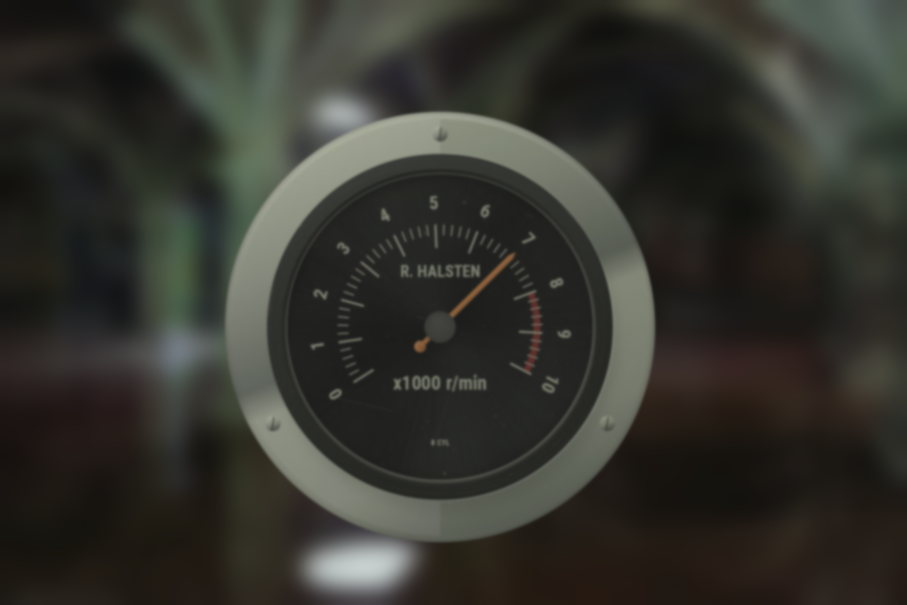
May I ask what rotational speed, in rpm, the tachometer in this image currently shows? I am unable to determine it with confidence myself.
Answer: 7000 rpm
